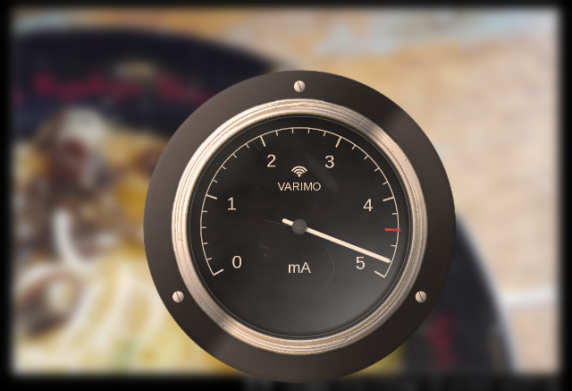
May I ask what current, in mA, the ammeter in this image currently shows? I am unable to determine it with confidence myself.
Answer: 4.8 mA
